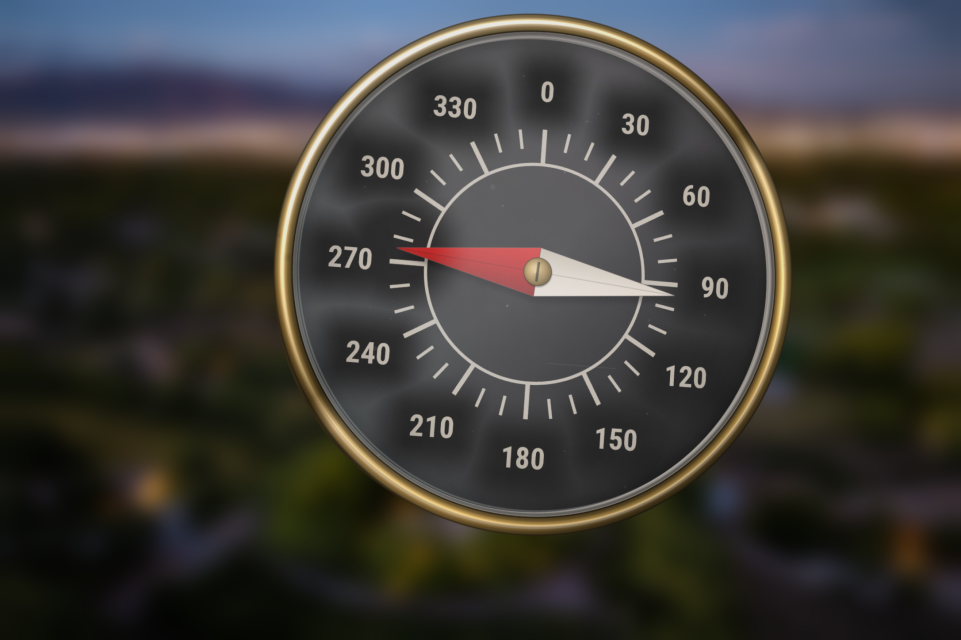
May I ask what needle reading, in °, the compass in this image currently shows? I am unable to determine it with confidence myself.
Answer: 275 °
